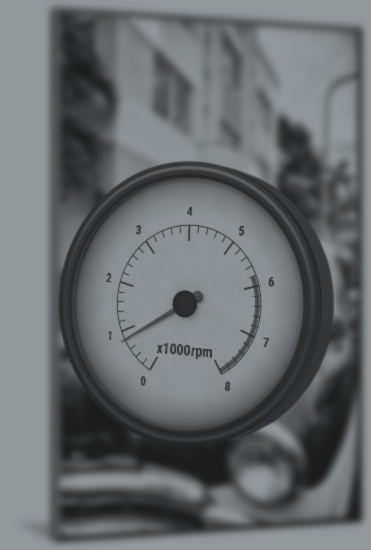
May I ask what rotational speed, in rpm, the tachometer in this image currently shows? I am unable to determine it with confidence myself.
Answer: 800 rpm
